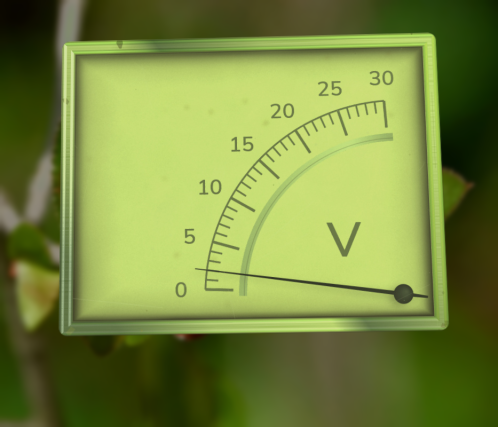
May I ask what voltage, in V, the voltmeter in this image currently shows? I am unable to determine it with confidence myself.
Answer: 2 V
